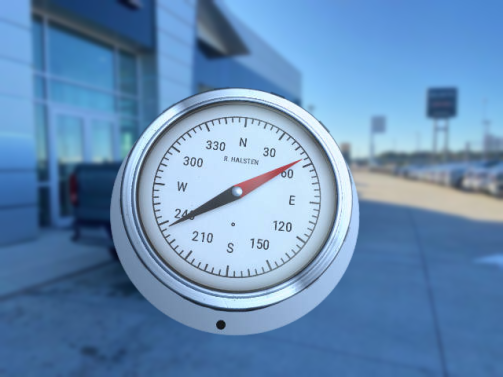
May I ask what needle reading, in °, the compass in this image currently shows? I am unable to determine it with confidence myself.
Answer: 55 °
